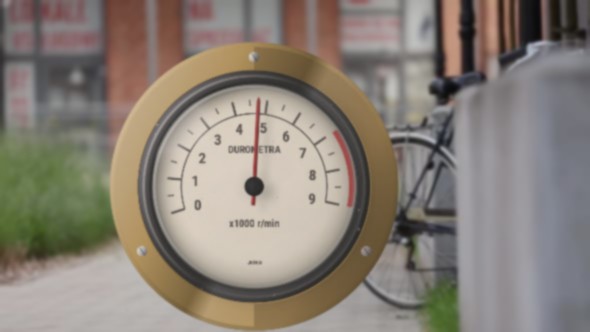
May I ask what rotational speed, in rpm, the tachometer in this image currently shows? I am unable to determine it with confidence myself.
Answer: 4750 rpm
